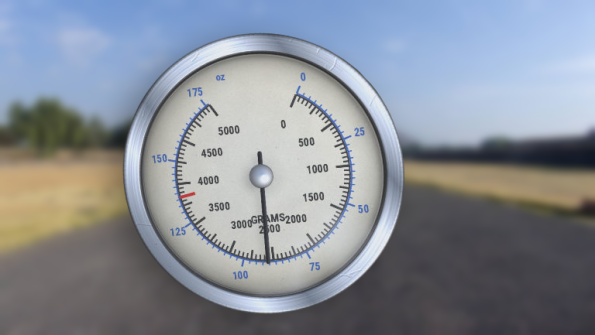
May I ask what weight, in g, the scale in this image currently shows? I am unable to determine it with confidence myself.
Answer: 2550 g
